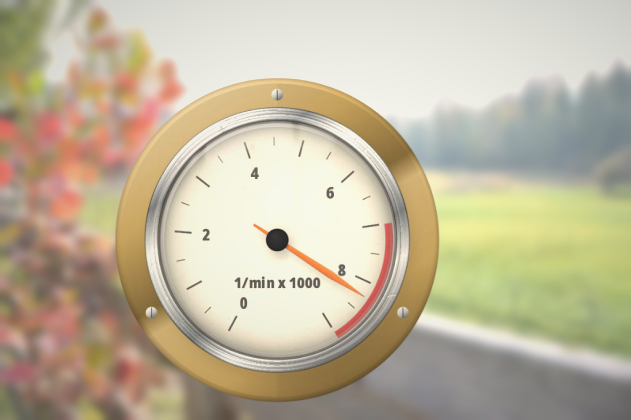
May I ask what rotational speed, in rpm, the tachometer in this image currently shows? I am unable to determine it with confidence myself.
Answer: 8250 rpm
